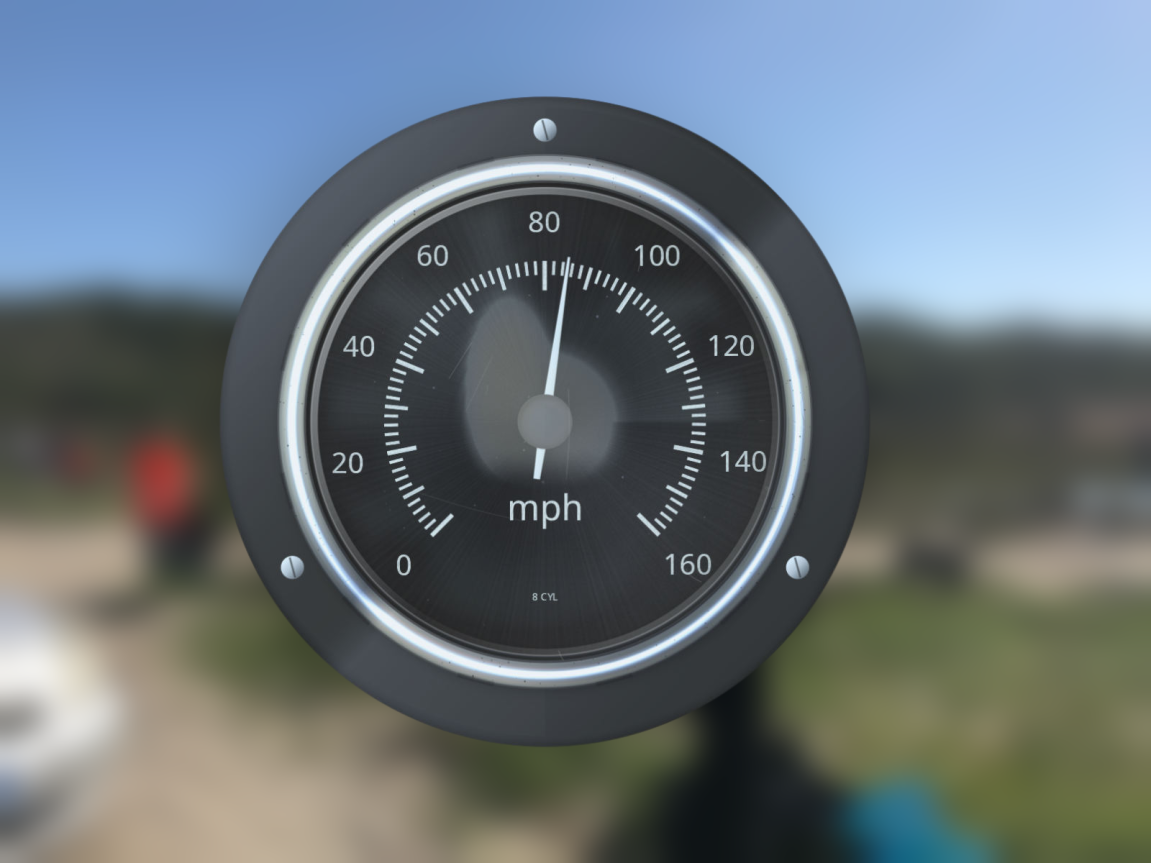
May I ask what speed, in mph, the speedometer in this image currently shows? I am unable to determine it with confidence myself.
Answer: 85 mph
